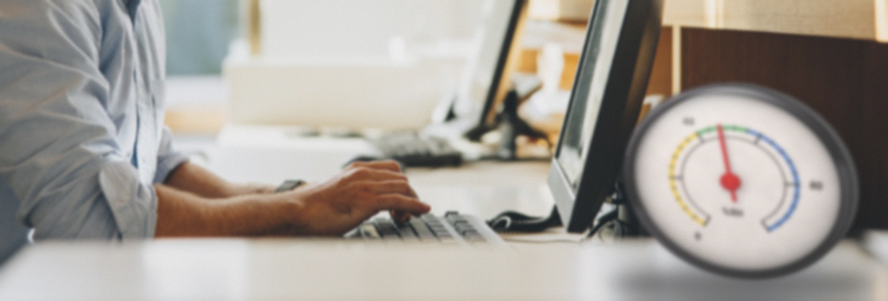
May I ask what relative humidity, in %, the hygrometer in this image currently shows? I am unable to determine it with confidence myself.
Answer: 48 %
